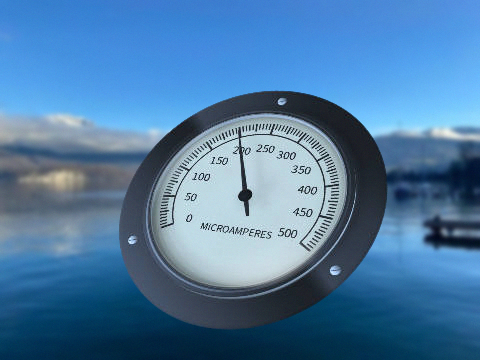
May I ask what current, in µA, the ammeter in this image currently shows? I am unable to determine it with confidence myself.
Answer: 200 µA
